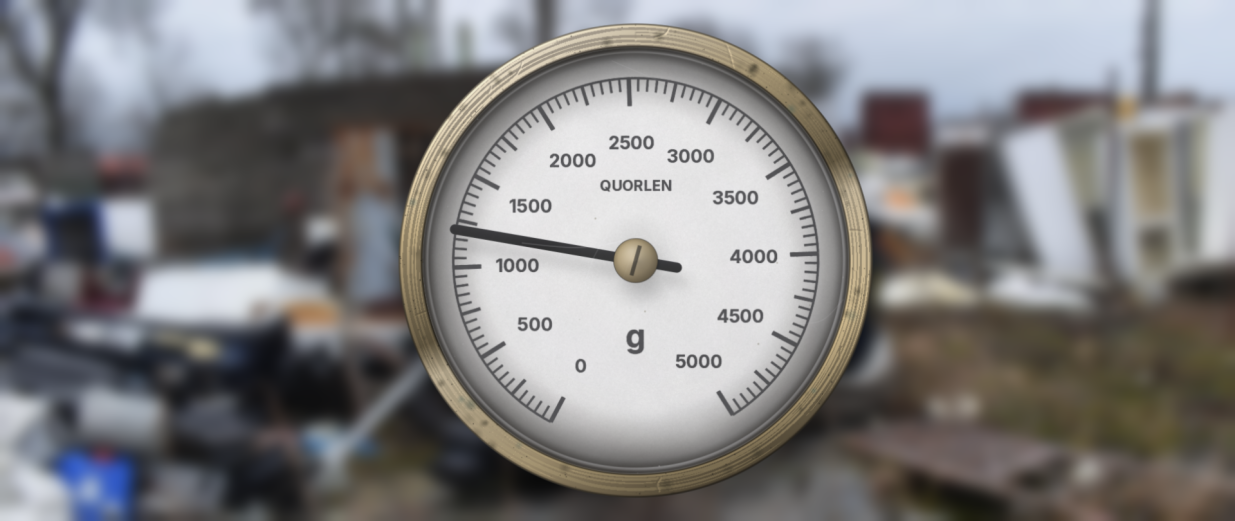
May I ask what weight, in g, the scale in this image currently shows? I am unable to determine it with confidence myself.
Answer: 1200 g
